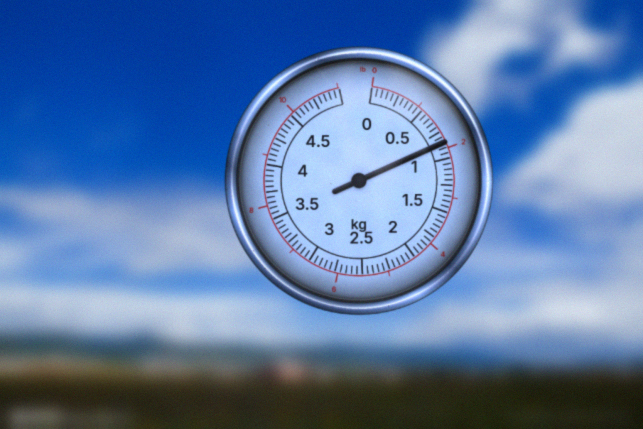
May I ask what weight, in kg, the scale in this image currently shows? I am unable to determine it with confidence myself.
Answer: 0.85 kg
